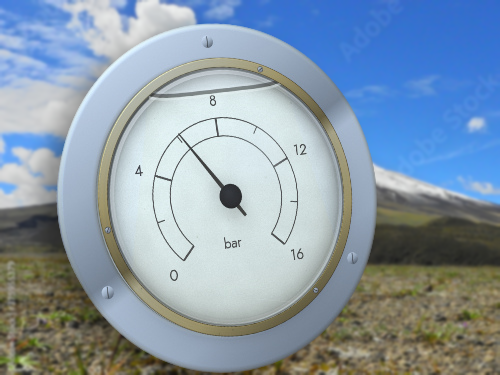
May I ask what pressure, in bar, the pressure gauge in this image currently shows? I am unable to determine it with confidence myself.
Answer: 6 bar
